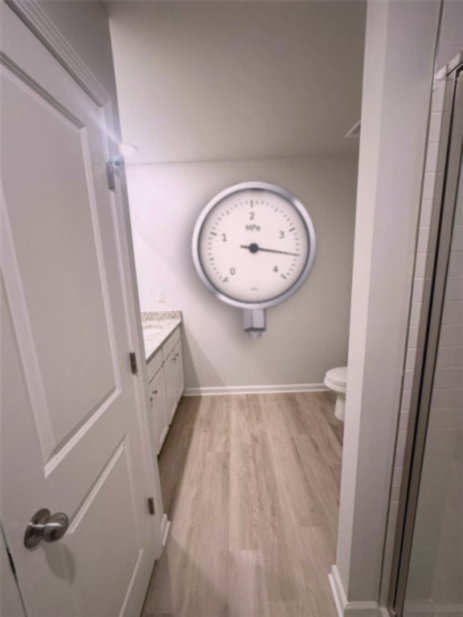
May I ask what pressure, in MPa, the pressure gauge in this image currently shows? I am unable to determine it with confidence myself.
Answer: 3.5 MPa
